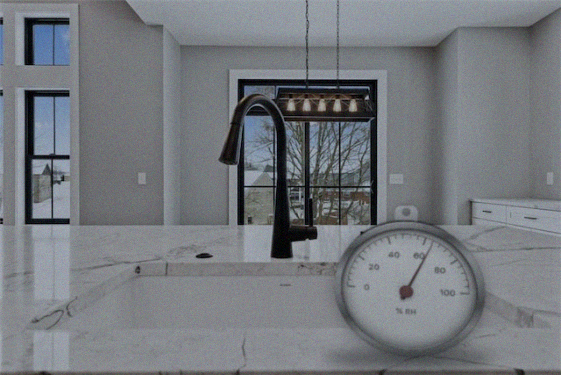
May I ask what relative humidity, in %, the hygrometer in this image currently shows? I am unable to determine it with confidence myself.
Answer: 64 %
